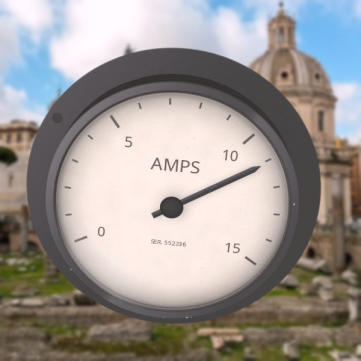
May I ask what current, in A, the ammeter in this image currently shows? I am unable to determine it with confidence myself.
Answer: 11 A
